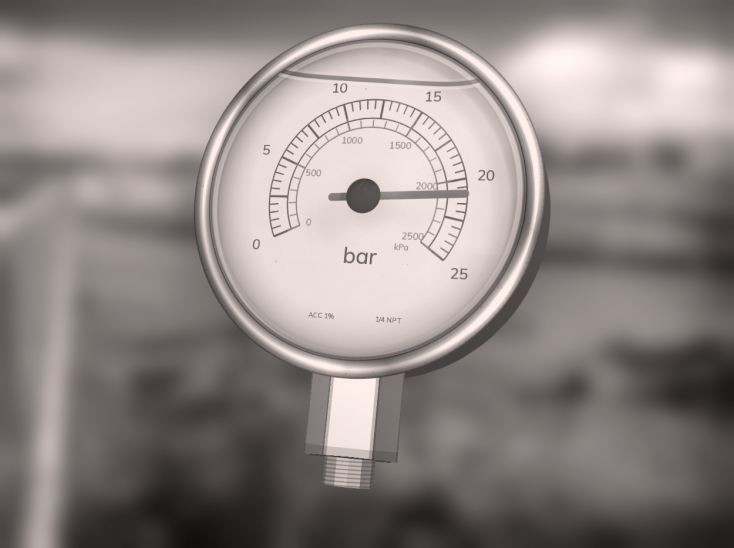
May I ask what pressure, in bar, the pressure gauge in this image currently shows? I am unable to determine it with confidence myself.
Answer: 21 bar
